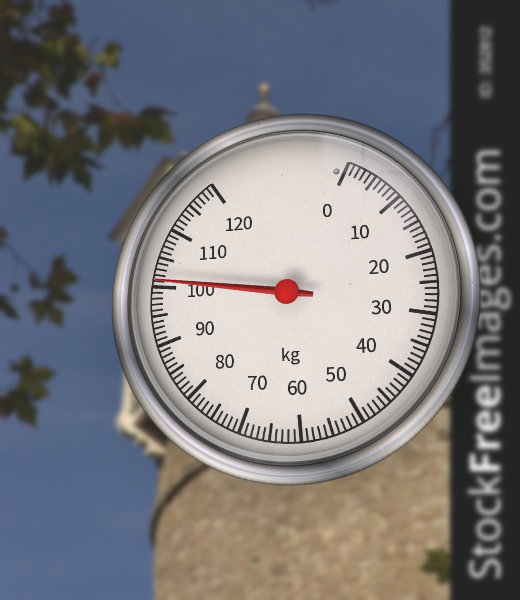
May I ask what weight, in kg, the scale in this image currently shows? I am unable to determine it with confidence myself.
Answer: 101 kg
